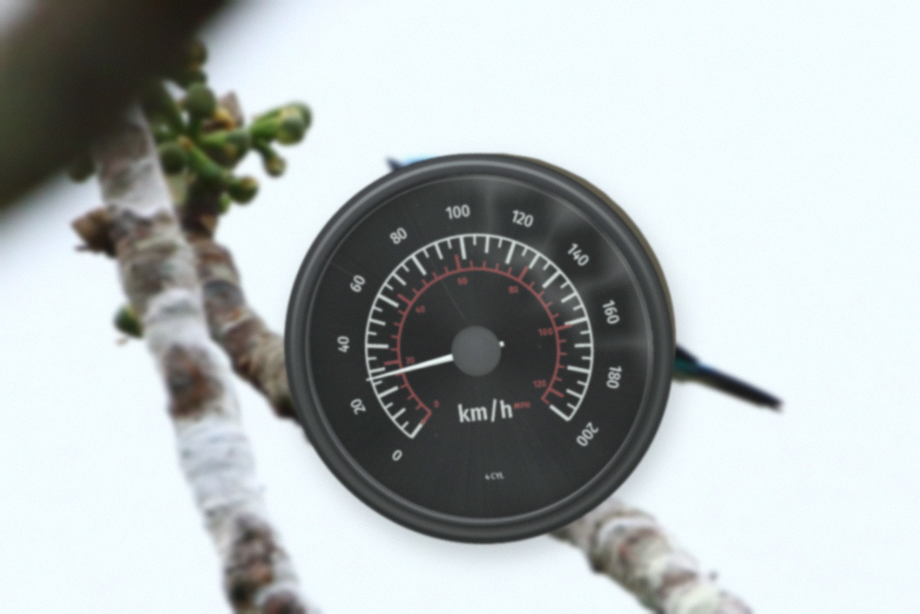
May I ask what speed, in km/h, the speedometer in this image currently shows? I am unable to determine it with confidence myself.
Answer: 27.5 km/h
